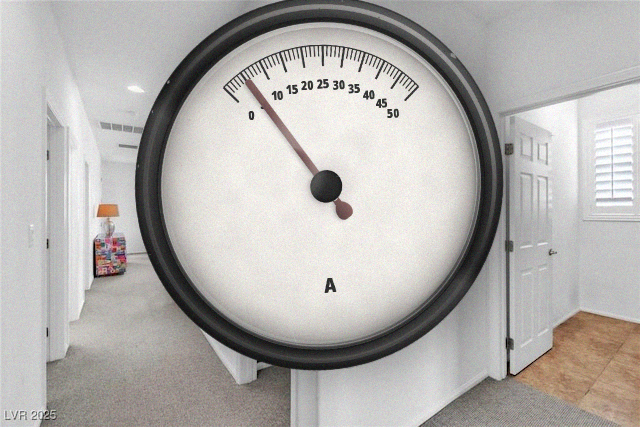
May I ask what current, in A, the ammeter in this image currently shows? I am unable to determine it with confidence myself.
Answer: 5 A
